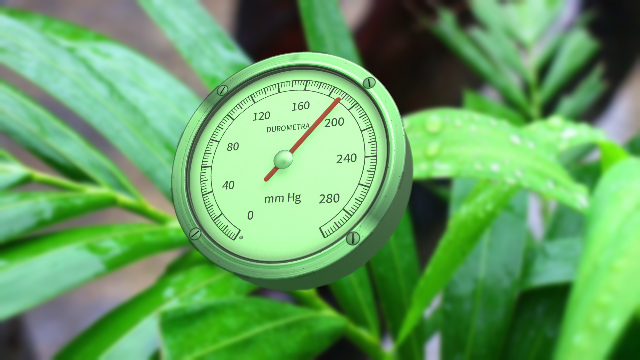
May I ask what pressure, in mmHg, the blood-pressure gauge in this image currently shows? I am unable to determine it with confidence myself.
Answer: 190 mmHg
